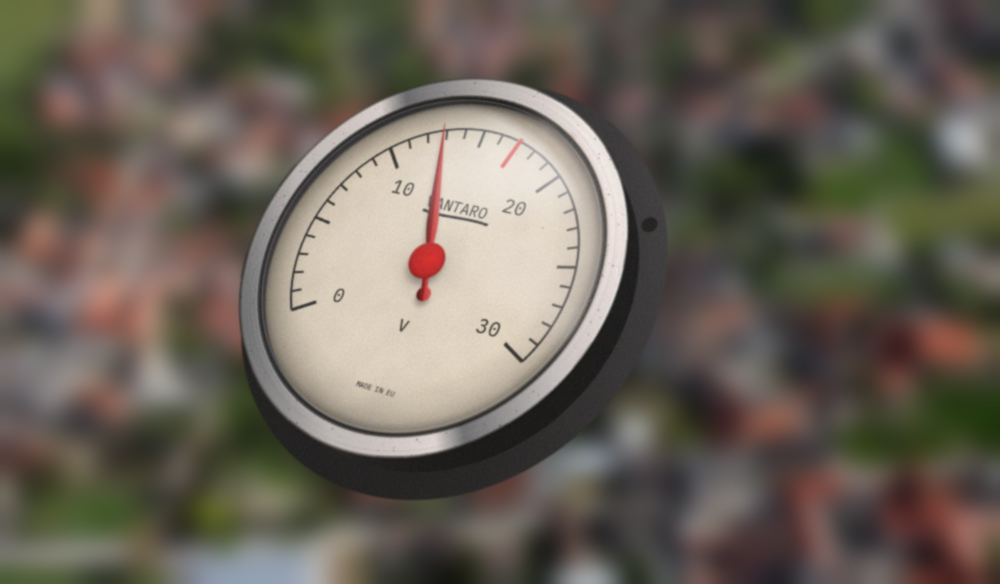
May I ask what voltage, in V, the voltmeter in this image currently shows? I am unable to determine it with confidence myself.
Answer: 13 V
